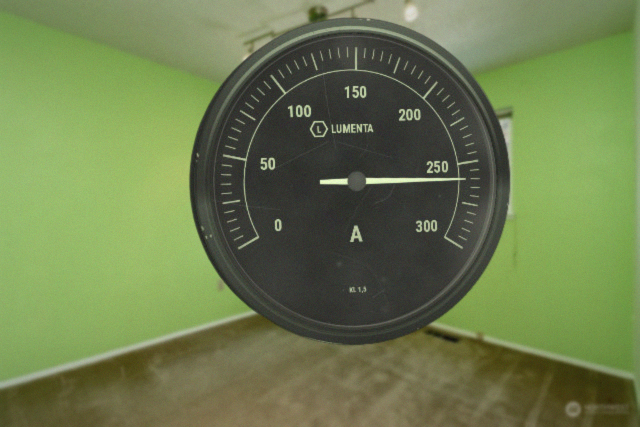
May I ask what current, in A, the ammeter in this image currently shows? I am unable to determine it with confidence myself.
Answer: 260 A
